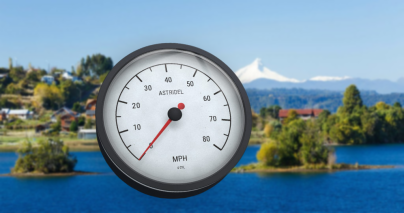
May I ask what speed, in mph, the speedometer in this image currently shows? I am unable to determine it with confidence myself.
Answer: 0 mph
